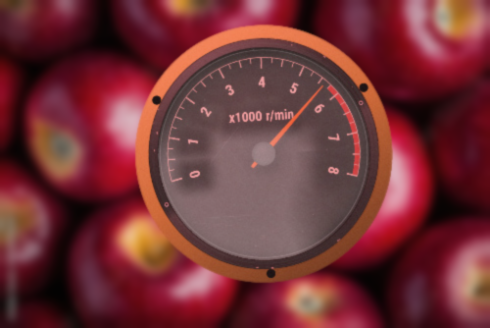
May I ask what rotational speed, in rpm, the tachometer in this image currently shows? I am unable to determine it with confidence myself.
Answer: 5625 rpm
